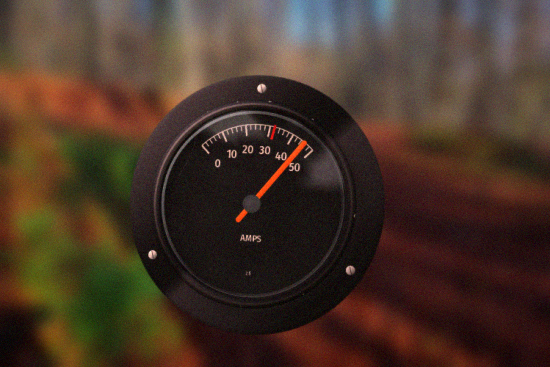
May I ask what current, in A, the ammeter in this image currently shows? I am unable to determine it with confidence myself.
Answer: 46 A
